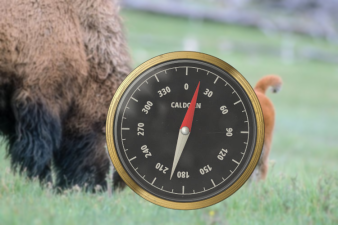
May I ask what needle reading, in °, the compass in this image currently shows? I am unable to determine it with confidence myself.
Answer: 15 °
